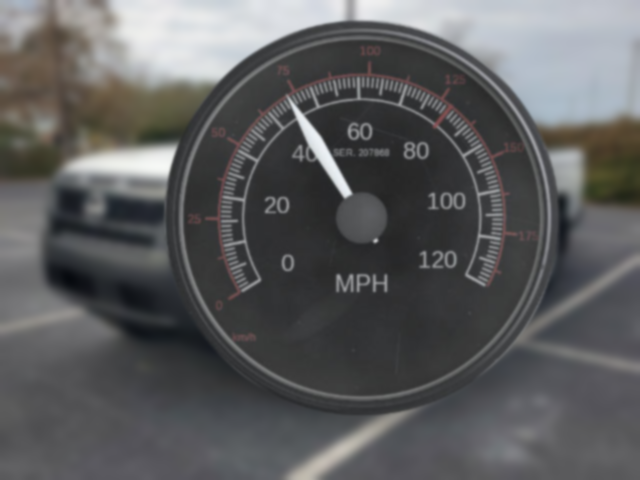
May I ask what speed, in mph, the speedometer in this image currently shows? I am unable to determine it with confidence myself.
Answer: 45 mph
